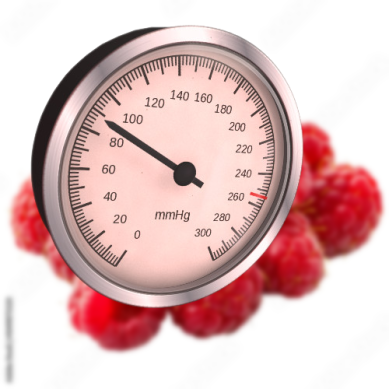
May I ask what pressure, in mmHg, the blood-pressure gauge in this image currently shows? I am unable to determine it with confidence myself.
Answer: 88 mmHg
